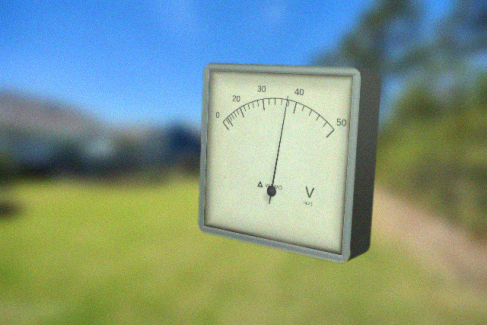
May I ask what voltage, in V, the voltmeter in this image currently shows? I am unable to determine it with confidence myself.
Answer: 38 V
